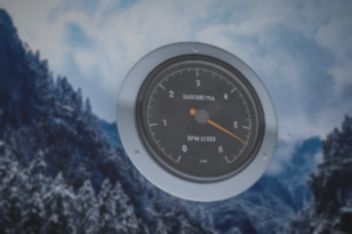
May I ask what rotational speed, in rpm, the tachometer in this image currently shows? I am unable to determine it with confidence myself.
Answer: 5400 rpm
